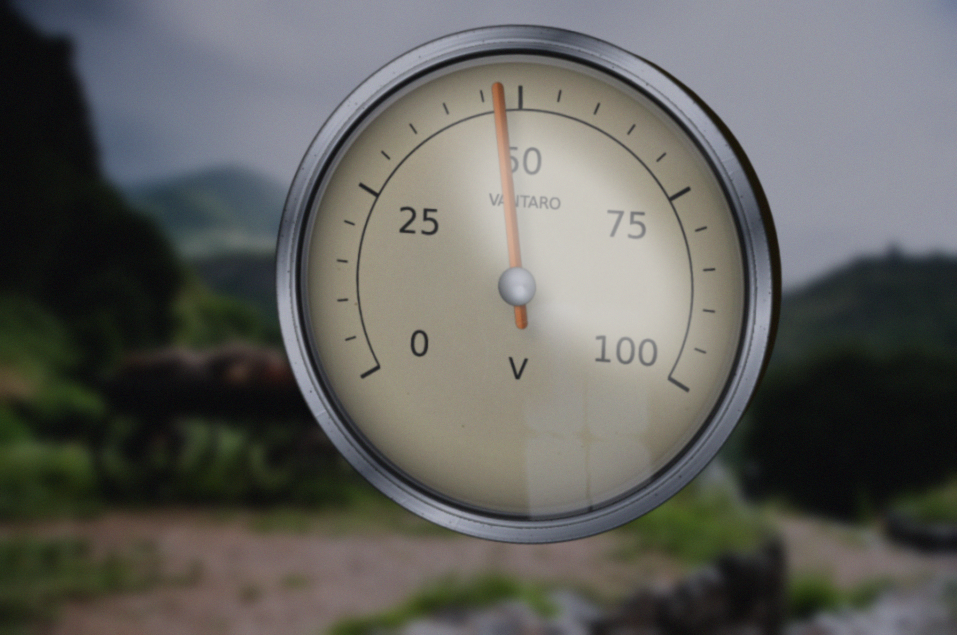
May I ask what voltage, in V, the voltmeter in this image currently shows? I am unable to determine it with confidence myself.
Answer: 47.5 V
